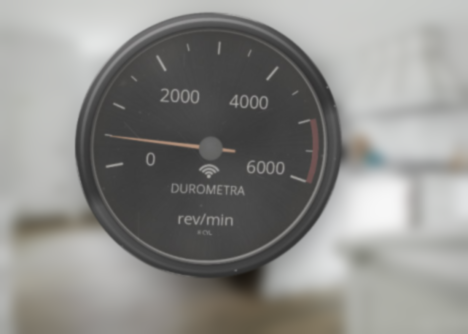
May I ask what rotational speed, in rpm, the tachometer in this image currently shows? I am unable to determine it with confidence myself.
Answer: 500 rpm
